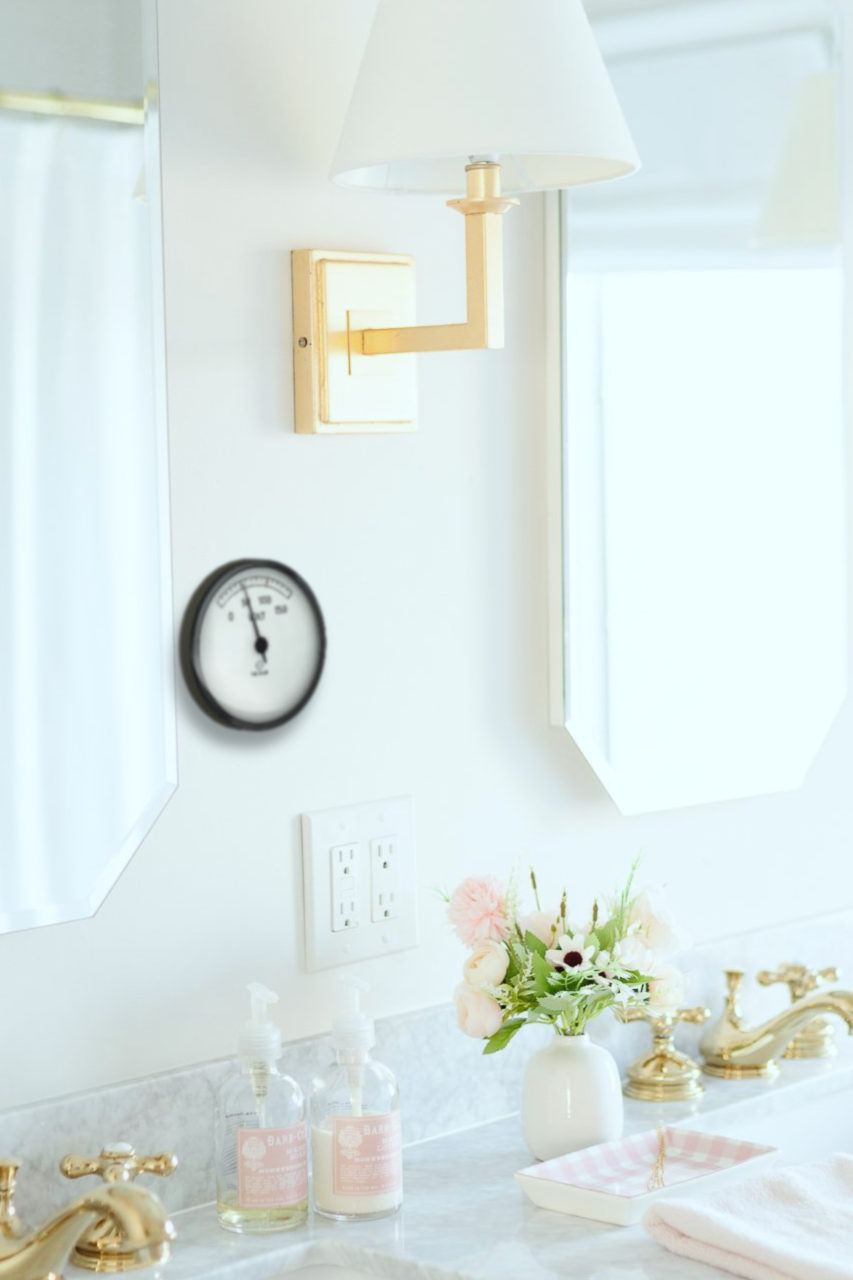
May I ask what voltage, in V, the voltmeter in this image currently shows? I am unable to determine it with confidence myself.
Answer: 50 V
